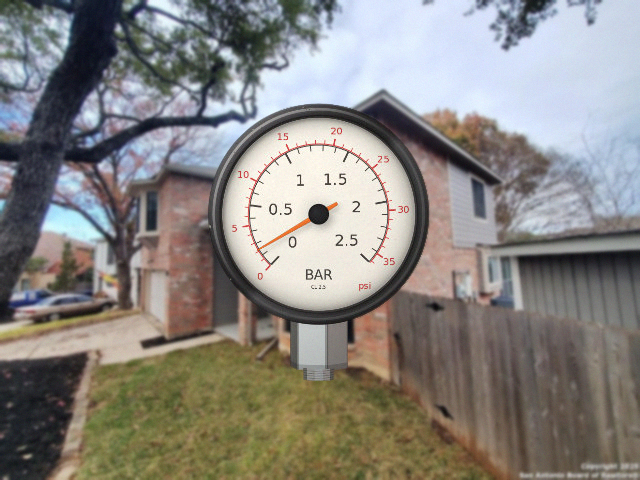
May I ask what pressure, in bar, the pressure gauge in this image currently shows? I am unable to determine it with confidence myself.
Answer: 0.15 bar
